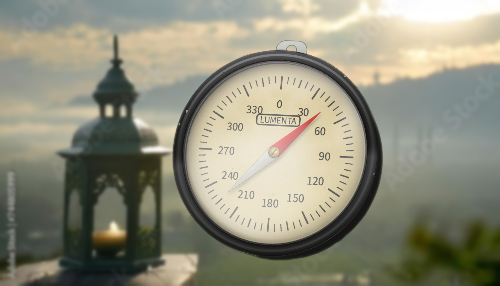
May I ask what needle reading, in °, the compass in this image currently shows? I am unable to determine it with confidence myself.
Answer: 45 °
